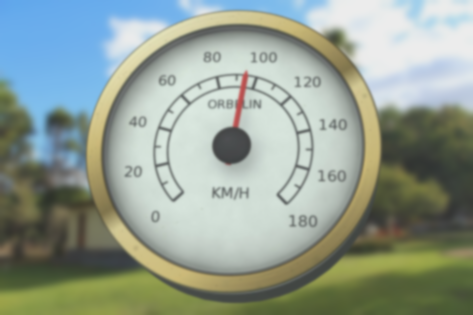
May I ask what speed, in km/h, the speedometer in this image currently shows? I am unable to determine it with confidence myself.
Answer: 95 km/h
